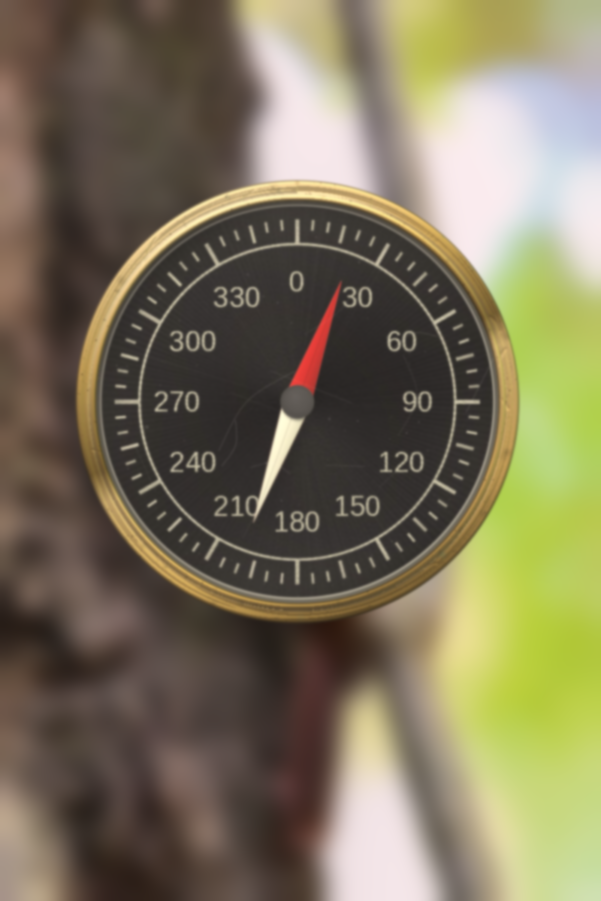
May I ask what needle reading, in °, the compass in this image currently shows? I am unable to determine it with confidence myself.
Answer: 20 °
